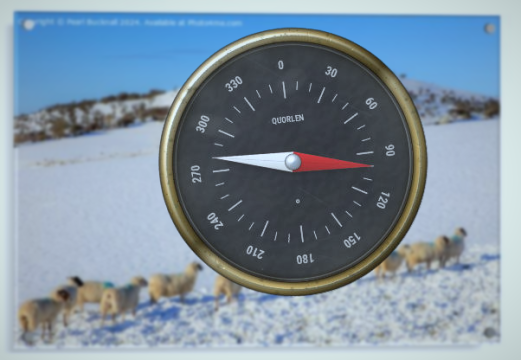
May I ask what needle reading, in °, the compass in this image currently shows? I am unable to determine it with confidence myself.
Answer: 100 °
